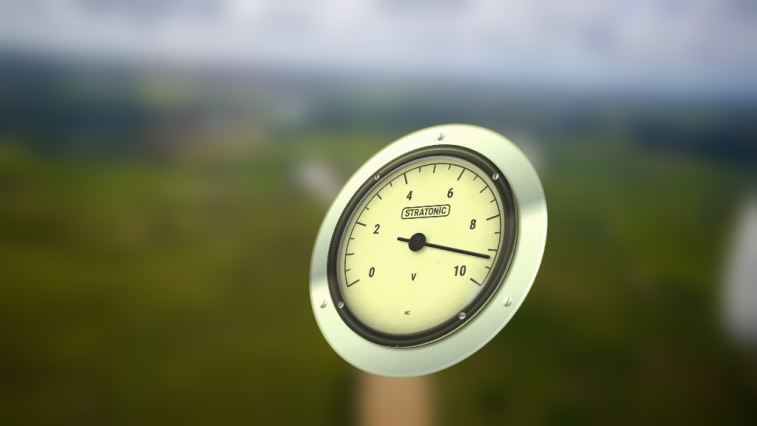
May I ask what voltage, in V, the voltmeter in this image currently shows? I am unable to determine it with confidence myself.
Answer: 9.25 V
